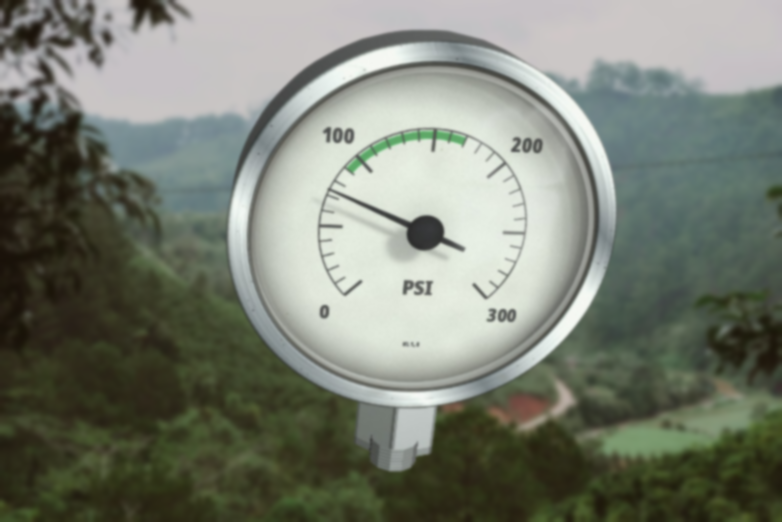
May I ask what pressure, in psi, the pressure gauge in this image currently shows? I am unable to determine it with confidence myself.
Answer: 75 psi
